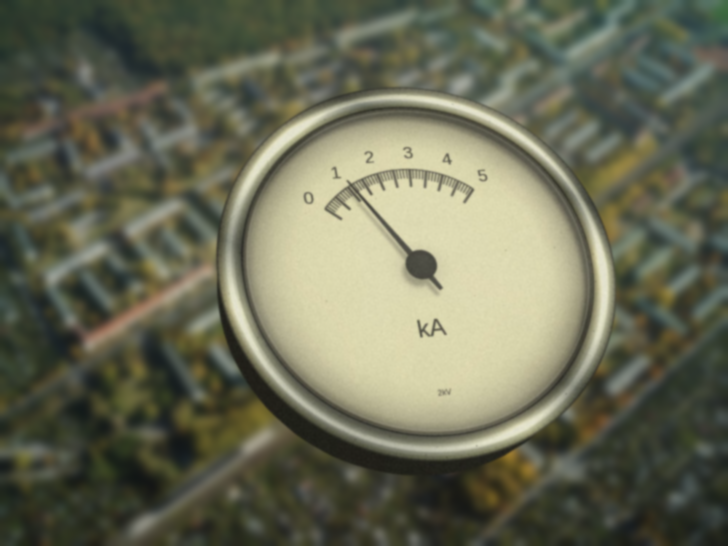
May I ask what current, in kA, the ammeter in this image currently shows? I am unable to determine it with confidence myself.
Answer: 1 kA
